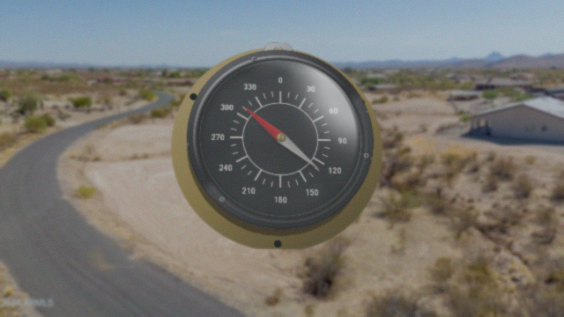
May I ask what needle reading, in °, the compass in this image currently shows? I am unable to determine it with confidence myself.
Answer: 310 °
